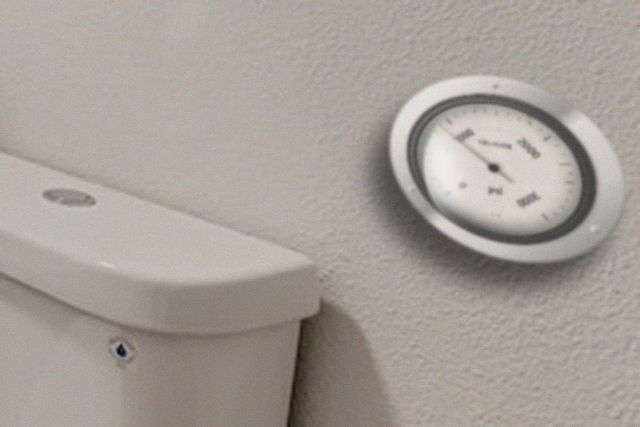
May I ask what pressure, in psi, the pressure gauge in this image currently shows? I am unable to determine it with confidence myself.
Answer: 900 psi
